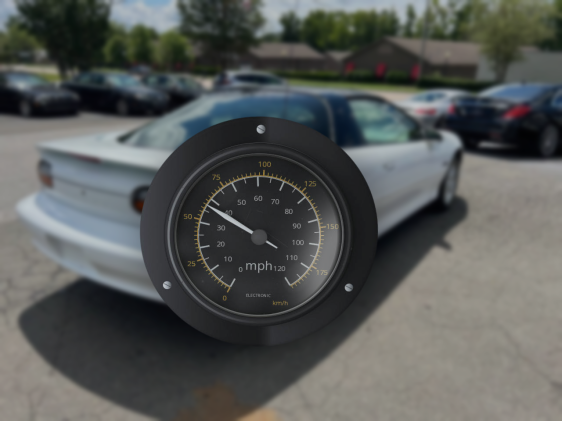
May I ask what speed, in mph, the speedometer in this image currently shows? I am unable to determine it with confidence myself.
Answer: 37.5 mph
